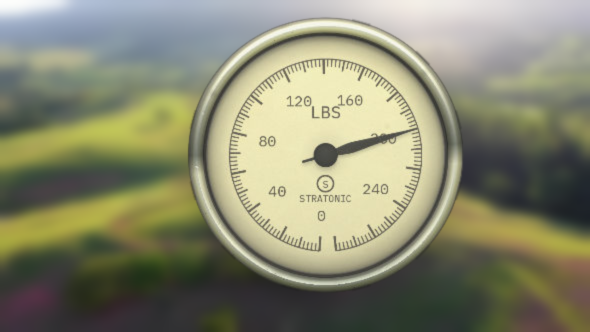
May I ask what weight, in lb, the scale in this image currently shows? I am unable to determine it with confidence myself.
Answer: 200 lb
